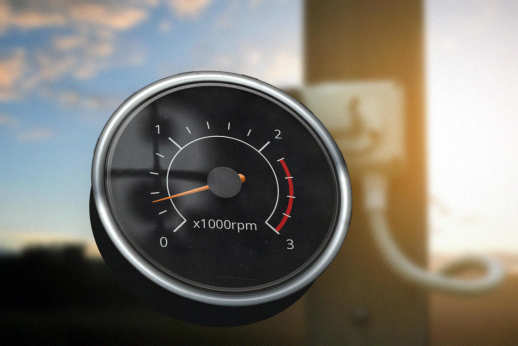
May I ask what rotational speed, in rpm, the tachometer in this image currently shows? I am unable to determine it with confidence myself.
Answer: 300 rpm
